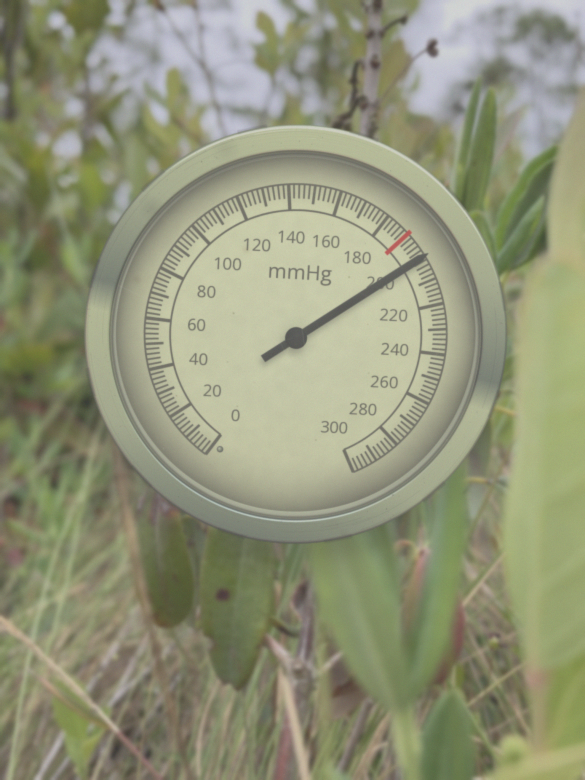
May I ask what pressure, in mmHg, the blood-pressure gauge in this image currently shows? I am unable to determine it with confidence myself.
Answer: 200 mmHg
